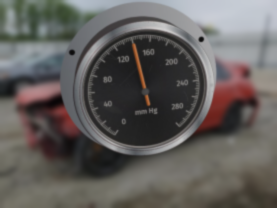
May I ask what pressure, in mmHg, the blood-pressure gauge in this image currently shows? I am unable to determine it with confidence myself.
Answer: 140 mmHg
